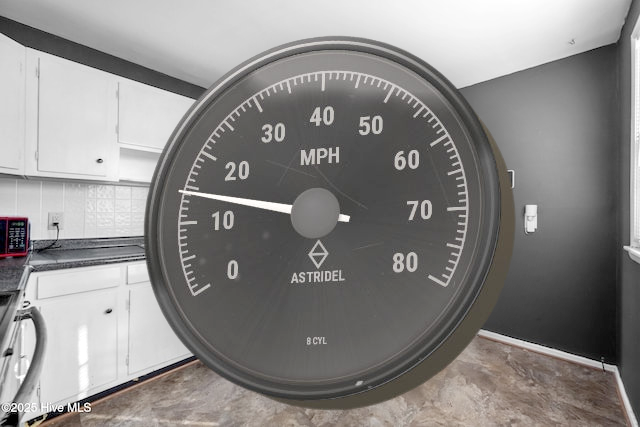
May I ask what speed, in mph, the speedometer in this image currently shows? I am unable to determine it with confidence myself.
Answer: 14 mph
